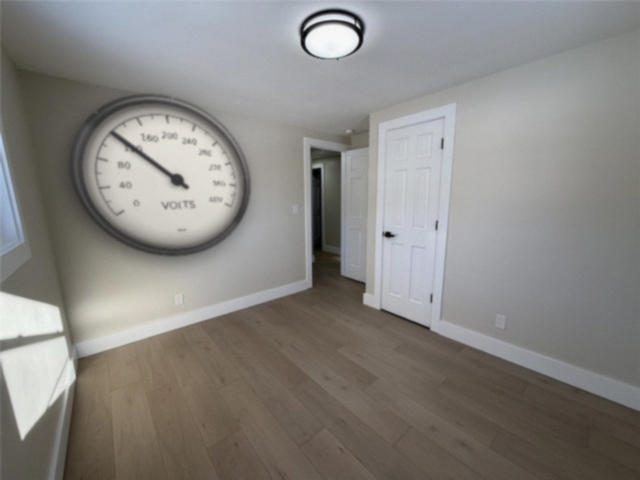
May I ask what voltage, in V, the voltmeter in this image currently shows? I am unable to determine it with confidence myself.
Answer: 120 V
